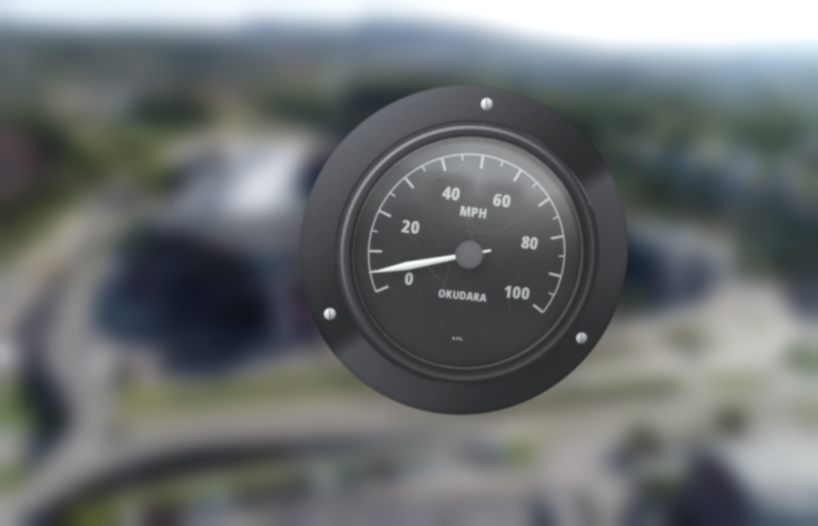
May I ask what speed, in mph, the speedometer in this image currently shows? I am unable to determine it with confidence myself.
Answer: 5 mph
